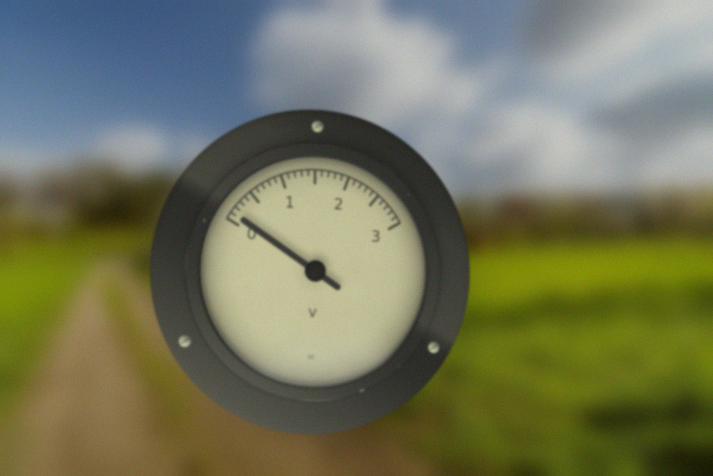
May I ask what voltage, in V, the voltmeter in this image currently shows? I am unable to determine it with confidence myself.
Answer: 0.1 V
